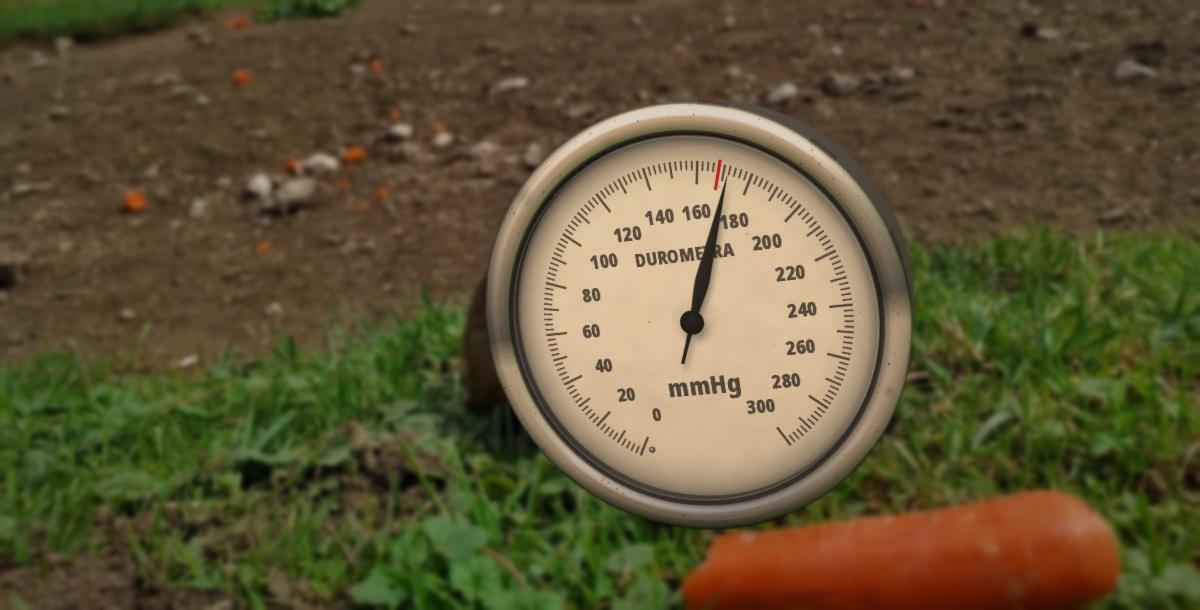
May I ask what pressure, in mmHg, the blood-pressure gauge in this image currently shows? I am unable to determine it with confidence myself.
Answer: 172 mmHg
